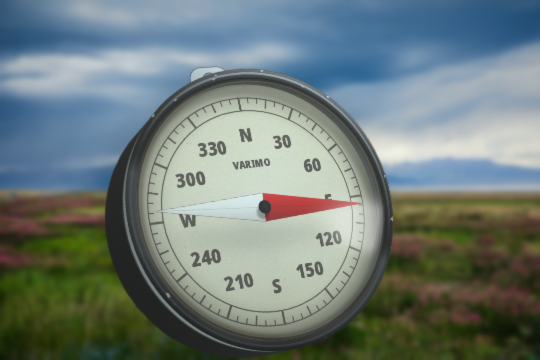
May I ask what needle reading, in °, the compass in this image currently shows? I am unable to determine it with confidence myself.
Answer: 95 °
